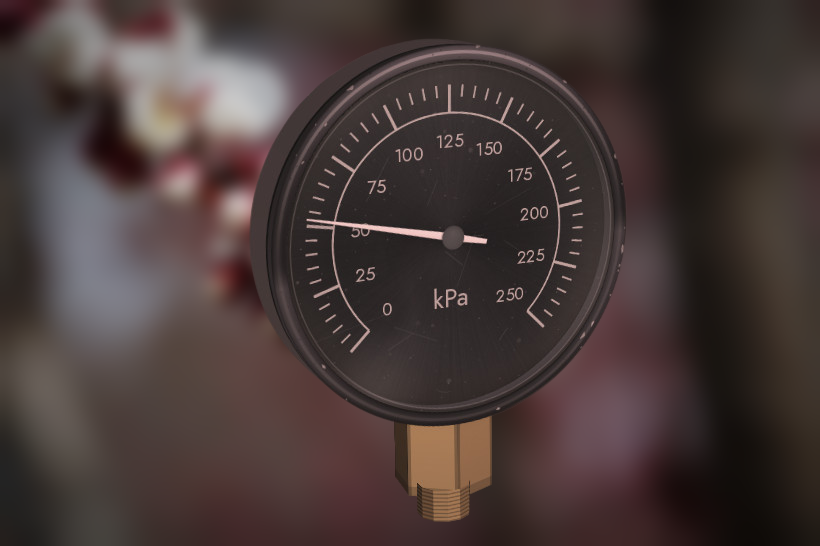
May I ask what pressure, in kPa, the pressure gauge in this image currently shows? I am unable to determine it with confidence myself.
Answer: 52.5 kPa
